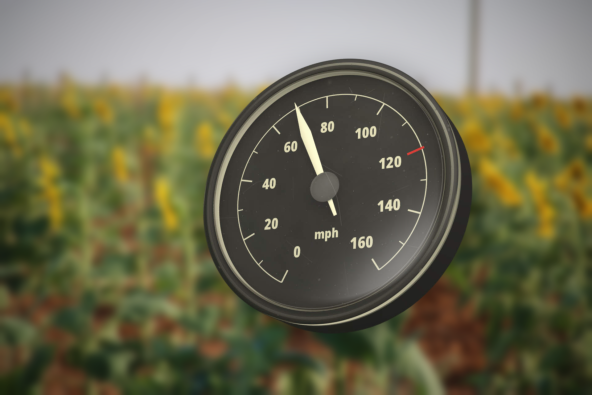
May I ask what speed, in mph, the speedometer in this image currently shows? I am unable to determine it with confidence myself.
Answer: 70 mph
